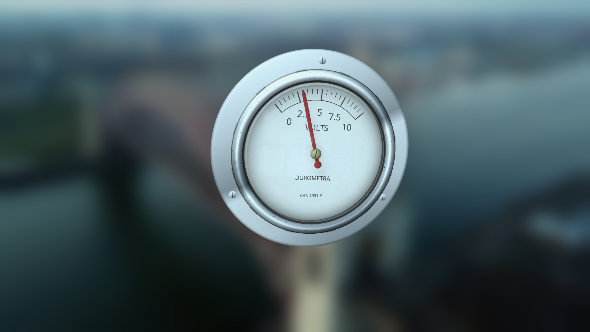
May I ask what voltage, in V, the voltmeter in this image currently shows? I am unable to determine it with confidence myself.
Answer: 3 V
